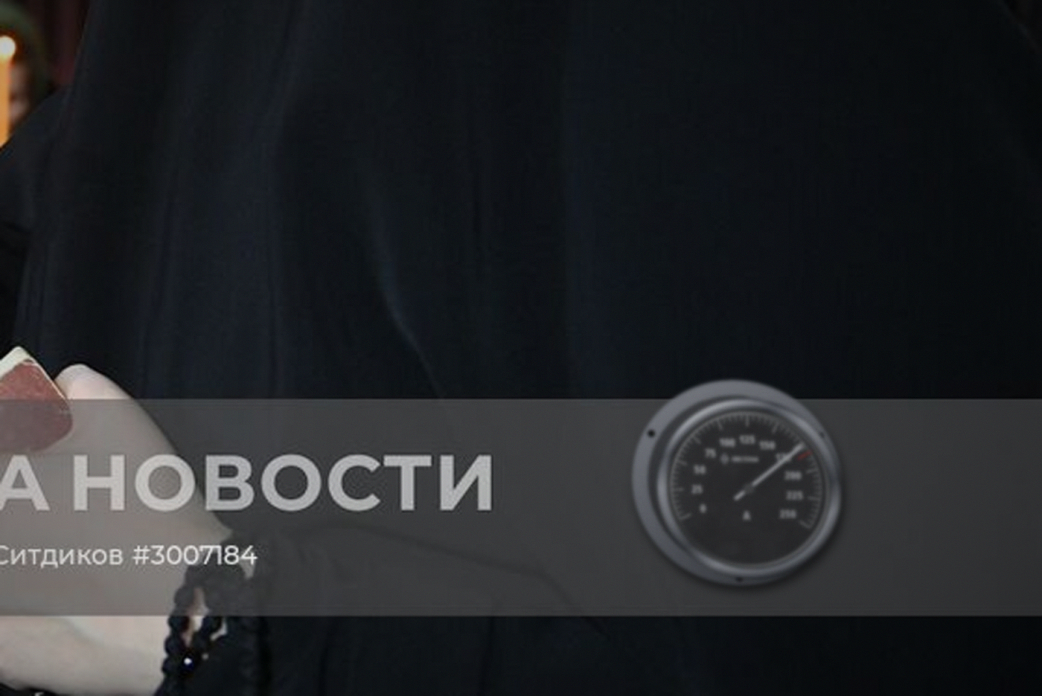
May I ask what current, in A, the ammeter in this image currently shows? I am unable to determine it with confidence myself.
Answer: 175 A
